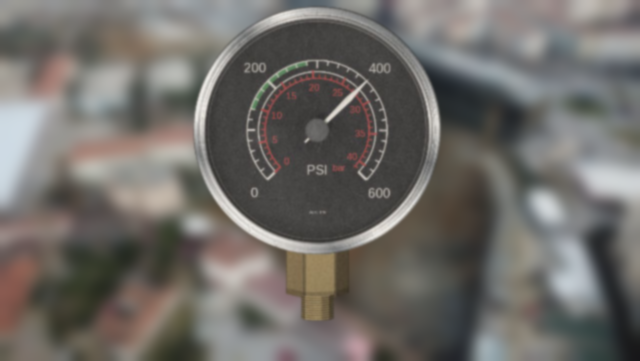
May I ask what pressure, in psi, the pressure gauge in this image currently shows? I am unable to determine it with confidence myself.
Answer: 400 psi
